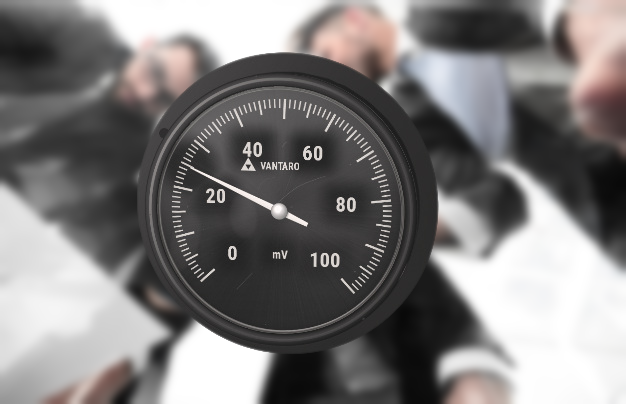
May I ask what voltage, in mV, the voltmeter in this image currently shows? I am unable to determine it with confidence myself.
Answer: 25 mV
